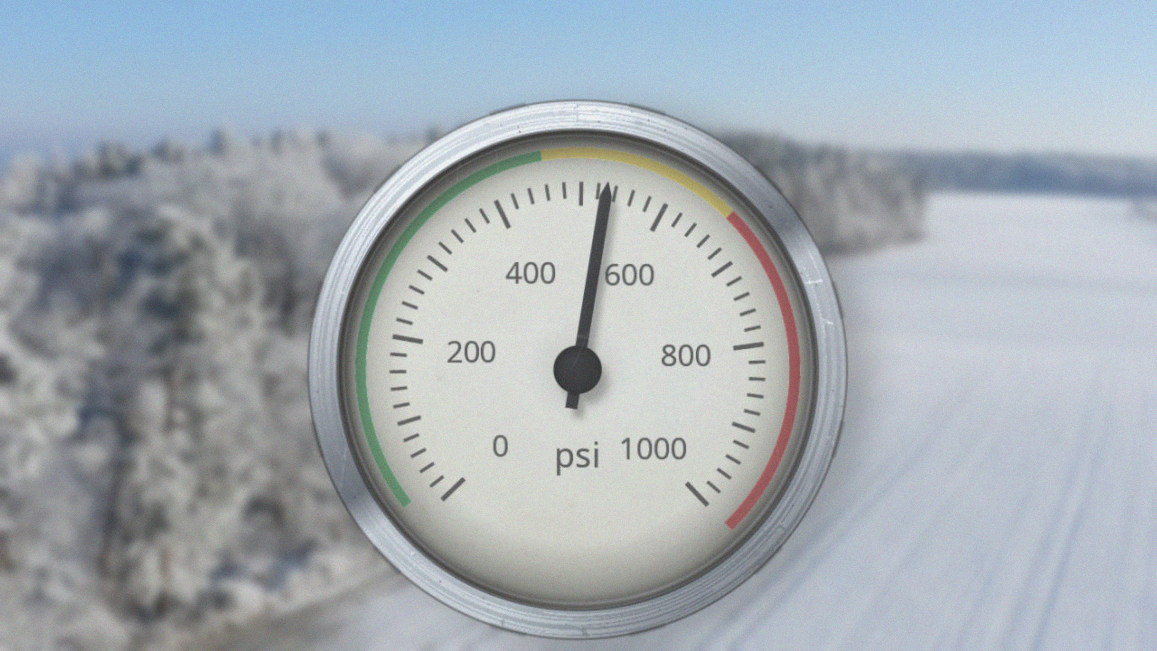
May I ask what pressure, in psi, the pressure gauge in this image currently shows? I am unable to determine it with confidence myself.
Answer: 530 psi
